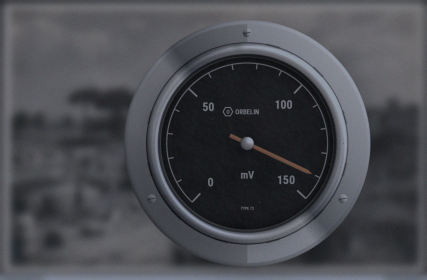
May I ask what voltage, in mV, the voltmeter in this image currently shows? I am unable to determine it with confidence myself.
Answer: 140 mV
